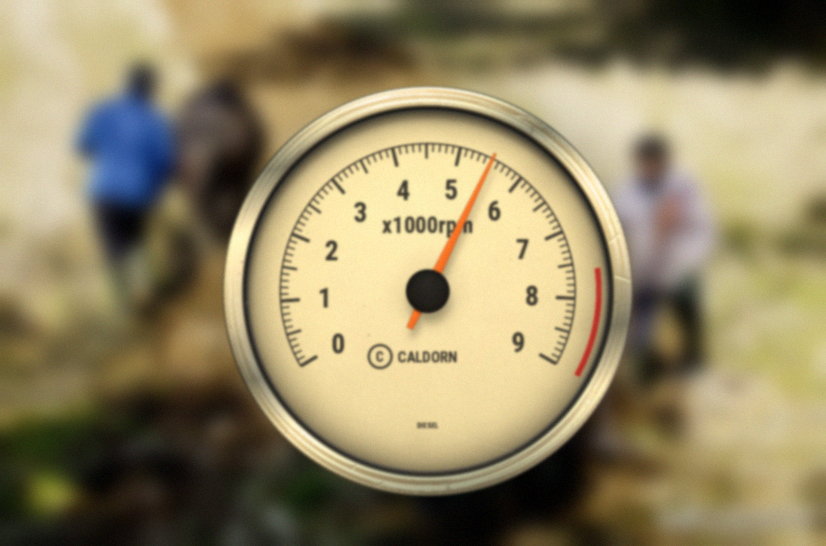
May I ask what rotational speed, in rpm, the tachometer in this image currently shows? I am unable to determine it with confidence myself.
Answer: 5500 rpm
